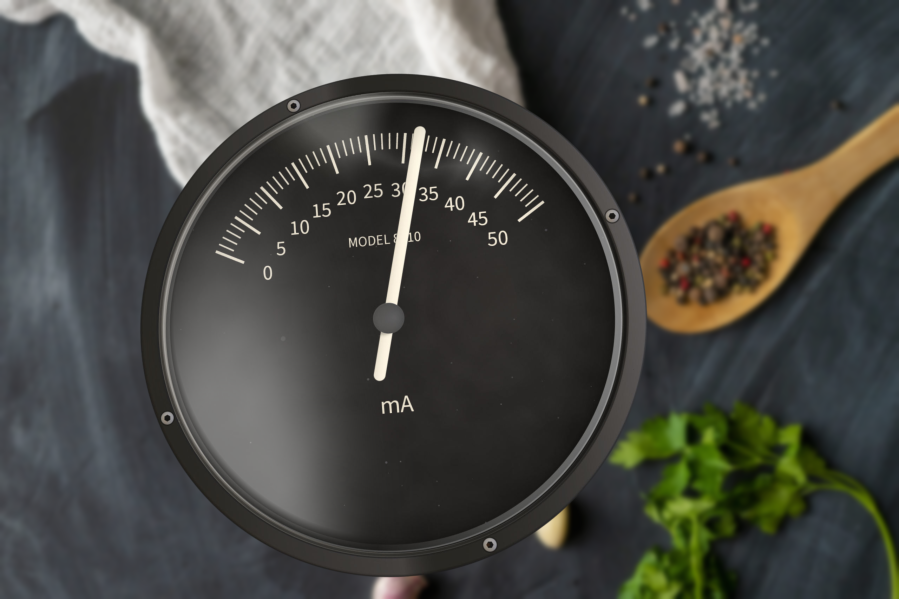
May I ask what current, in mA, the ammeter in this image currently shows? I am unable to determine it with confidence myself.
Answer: 32 mA
